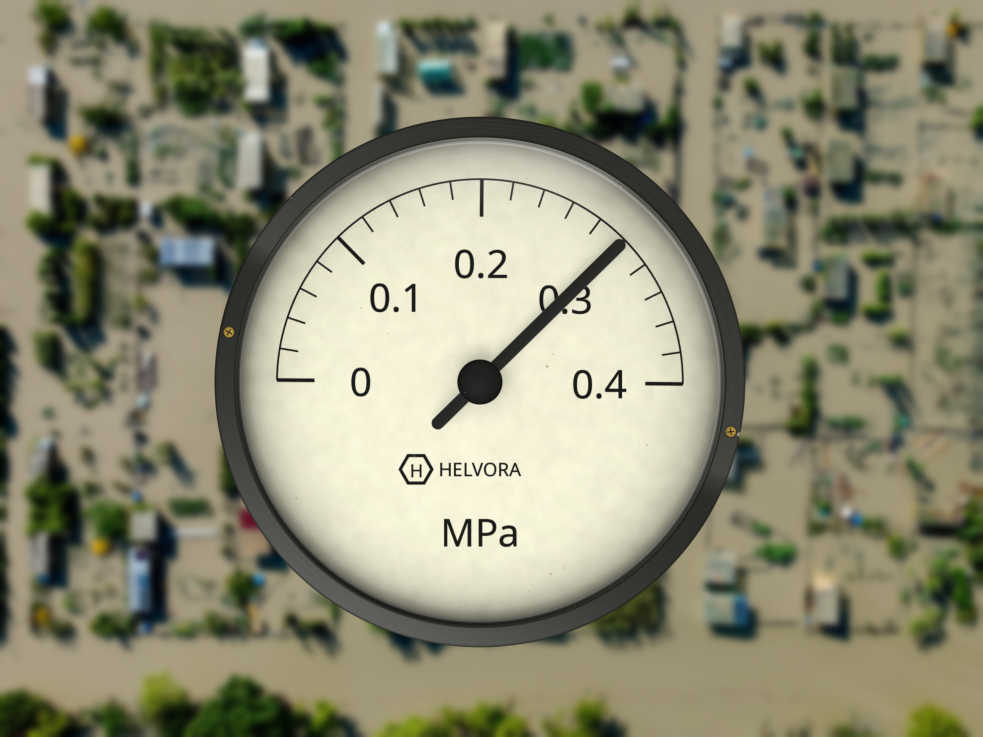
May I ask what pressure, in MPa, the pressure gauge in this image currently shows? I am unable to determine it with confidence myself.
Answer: 0.3 MPa
